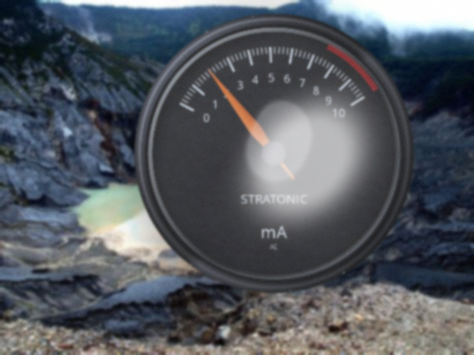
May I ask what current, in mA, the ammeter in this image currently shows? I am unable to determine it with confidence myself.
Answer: 2 mA
